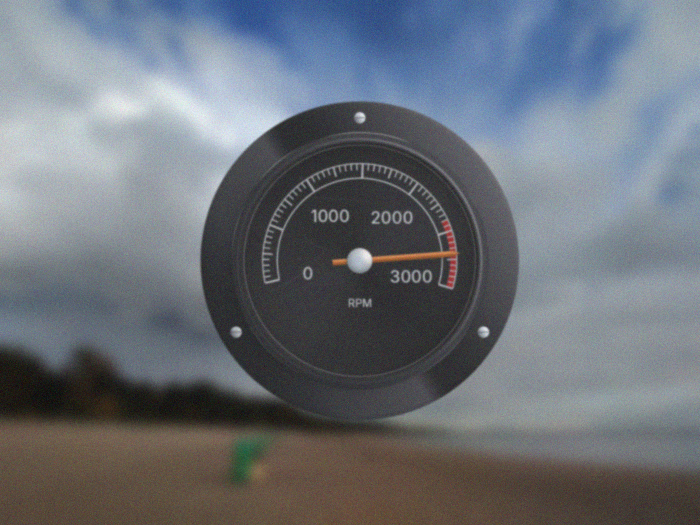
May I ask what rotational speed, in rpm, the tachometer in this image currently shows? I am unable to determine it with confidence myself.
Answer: 2700 rpm
